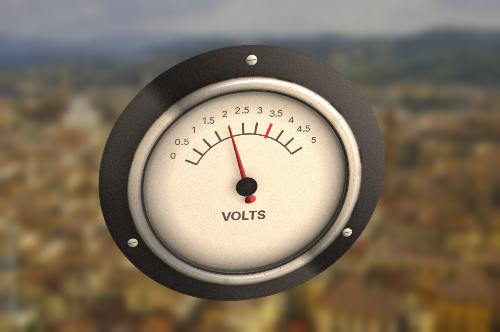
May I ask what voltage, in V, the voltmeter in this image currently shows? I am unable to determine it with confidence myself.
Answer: 2 V
